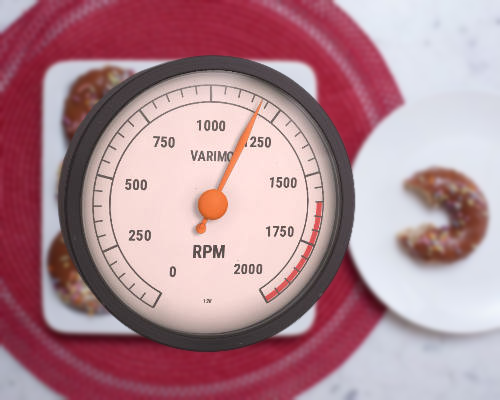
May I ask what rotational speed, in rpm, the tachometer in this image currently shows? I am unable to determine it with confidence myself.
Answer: 1175 rpm
